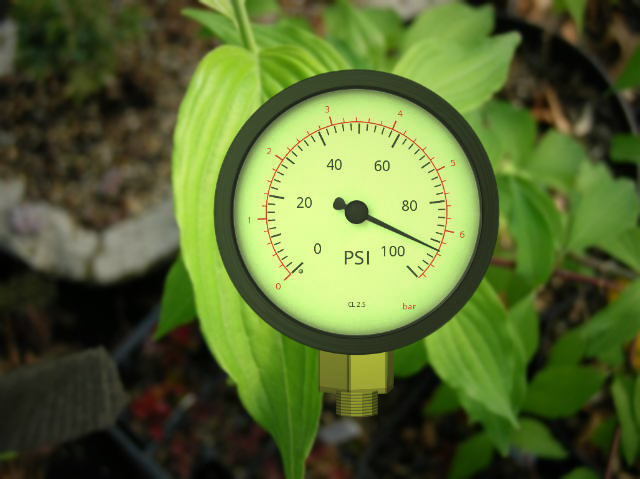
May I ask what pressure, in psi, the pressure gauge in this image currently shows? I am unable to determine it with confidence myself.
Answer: 92 psi
